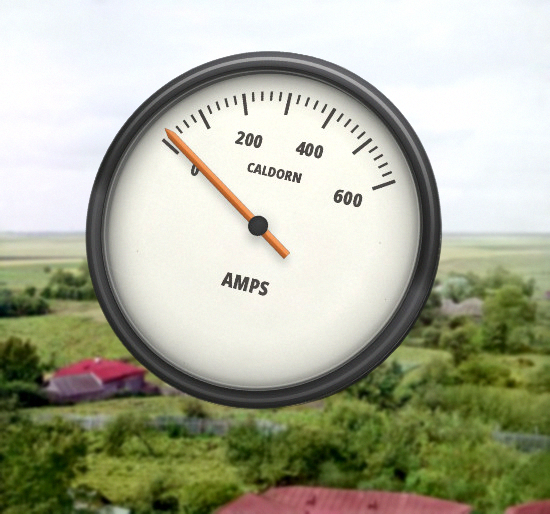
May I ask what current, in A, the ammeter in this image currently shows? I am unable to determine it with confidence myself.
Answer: 20 A
